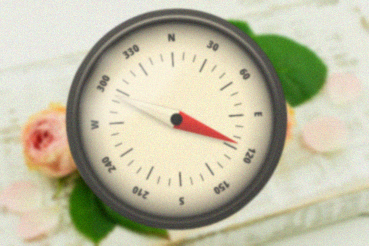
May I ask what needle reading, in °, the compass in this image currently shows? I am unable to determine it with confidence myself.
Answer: 115 °
